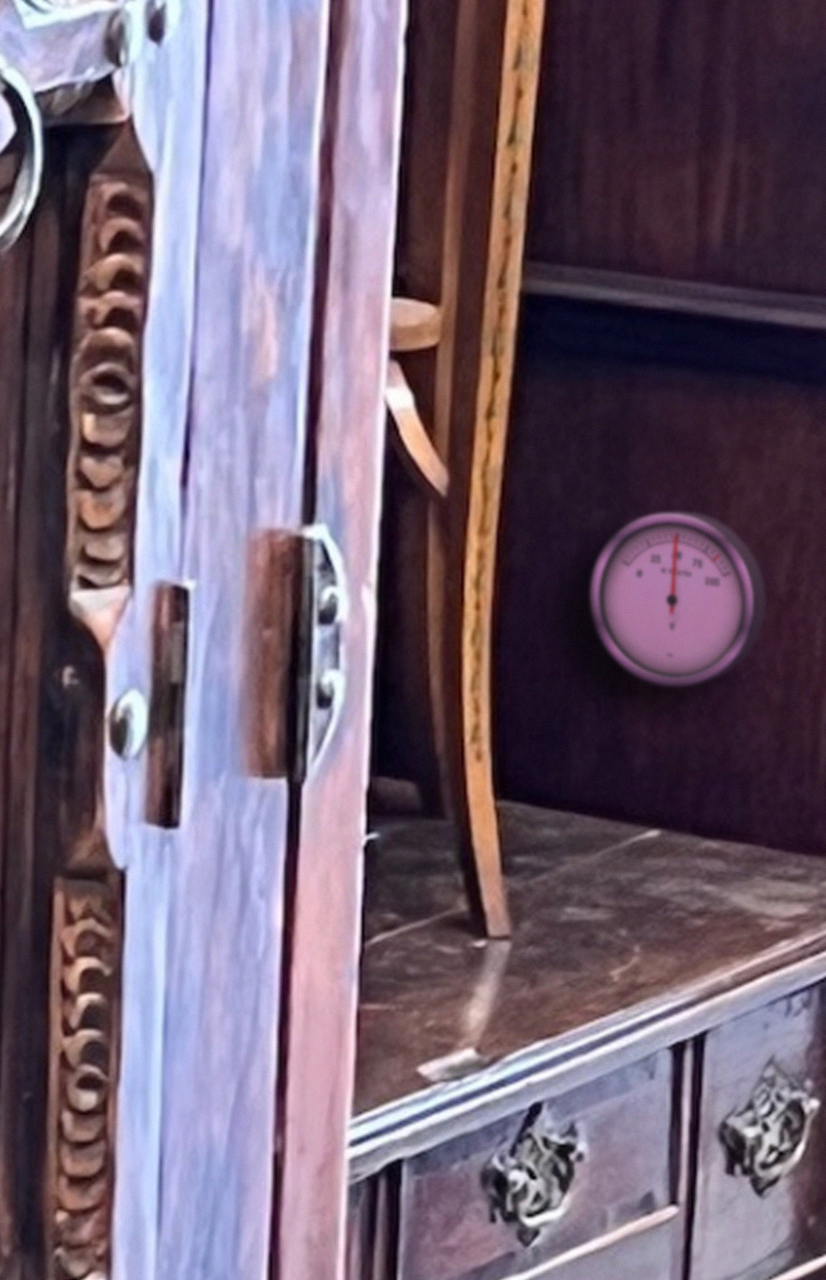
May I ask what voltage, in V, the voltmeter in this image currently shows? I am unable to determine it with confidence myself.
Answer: 50 V
